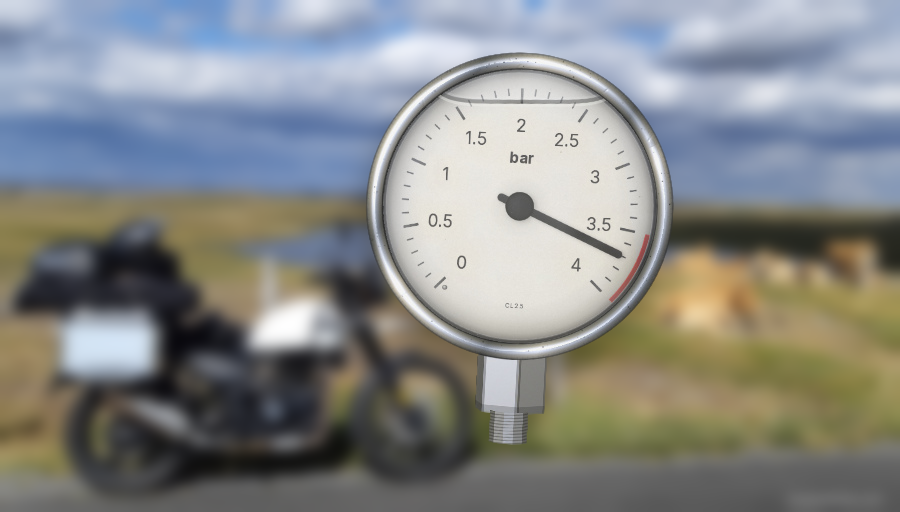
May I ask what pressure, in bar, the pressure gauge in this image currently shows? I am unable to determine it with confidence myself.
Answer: 3.7 bar
